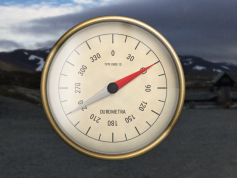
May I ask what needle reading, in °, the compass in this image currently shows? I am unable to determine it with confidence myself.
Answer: 60 °
